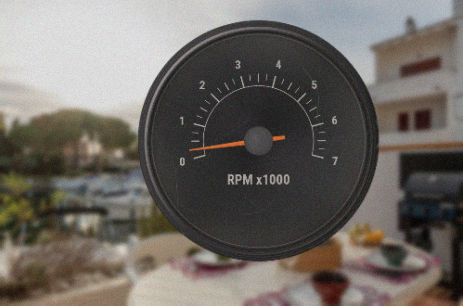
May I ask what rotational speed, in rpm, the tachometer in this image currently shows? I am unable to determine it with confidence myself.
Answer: 250 rpm
